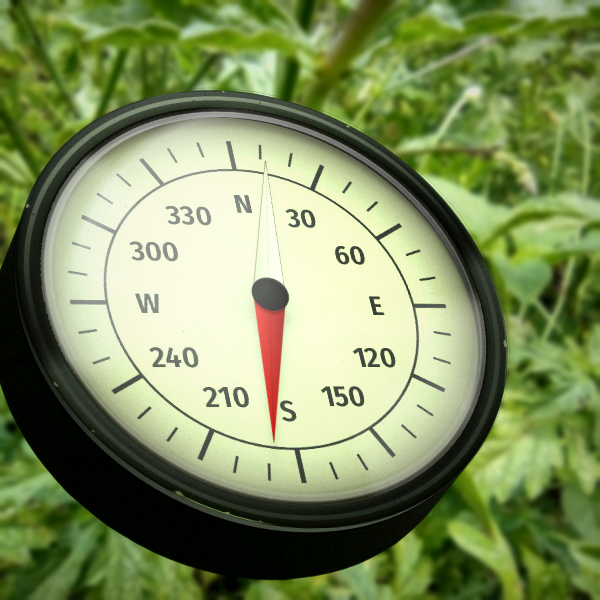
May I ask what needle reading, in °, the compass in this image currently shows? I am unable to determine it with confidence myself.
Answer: 190 °
